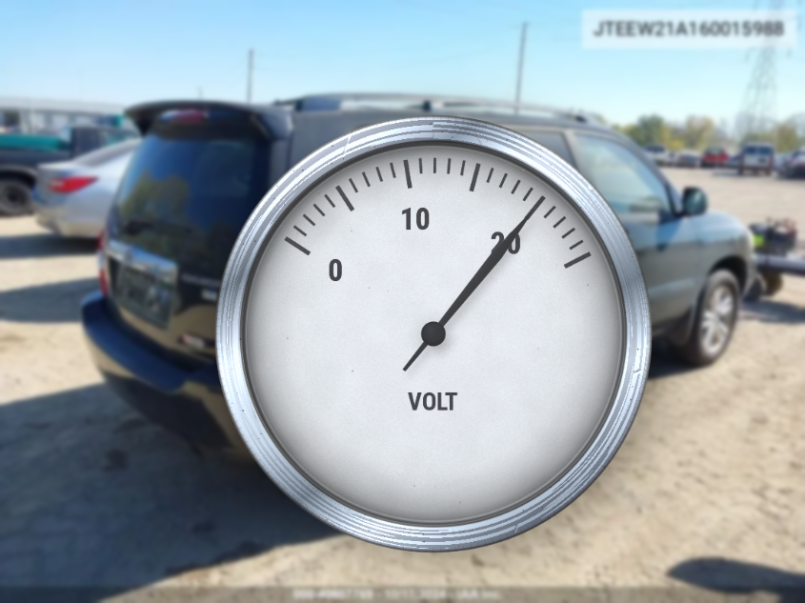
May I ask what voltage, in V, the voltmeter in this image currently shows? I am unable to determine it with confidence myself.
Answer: 20 V
